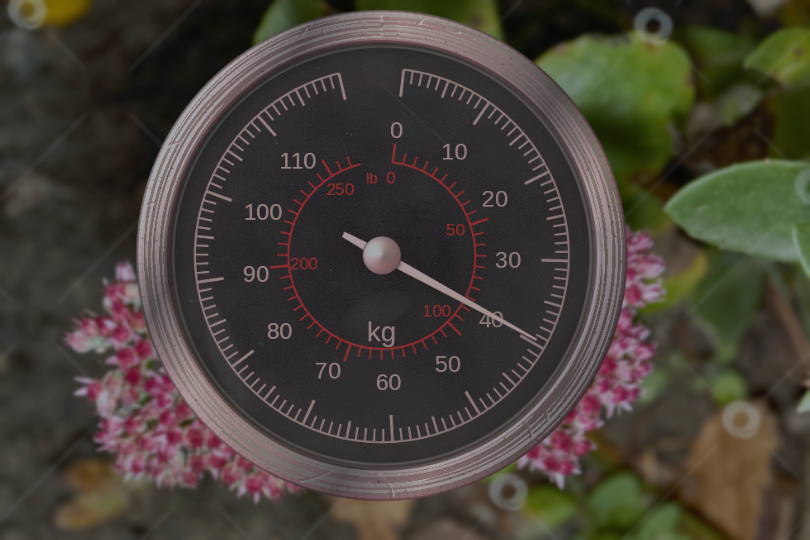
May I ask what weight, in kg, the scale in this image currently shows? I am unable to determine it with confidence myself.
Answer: 39.5 kg
